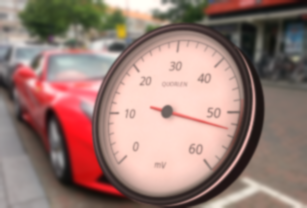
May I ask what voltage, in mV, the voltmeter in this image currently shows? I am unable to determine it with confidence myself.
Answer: 53 mV
